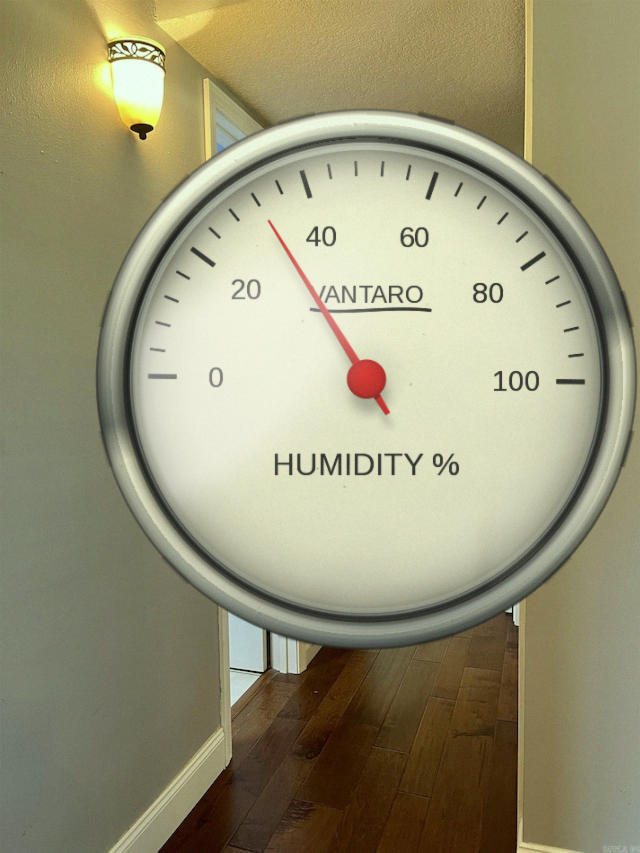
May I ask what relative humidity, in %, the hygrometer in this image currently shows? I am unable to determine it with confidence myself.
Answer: 32 %
